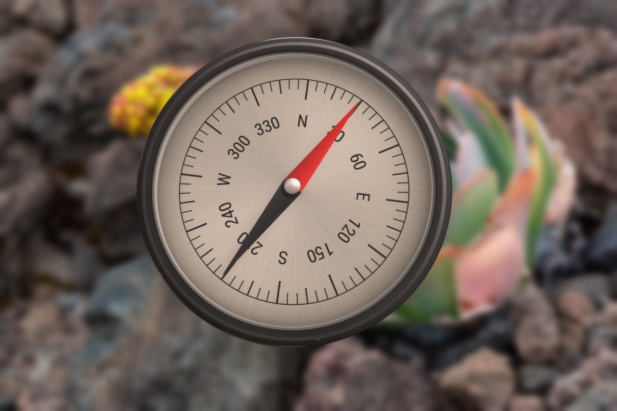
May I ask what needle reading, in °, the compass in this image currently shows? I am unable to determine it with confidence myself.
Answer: 30 °
